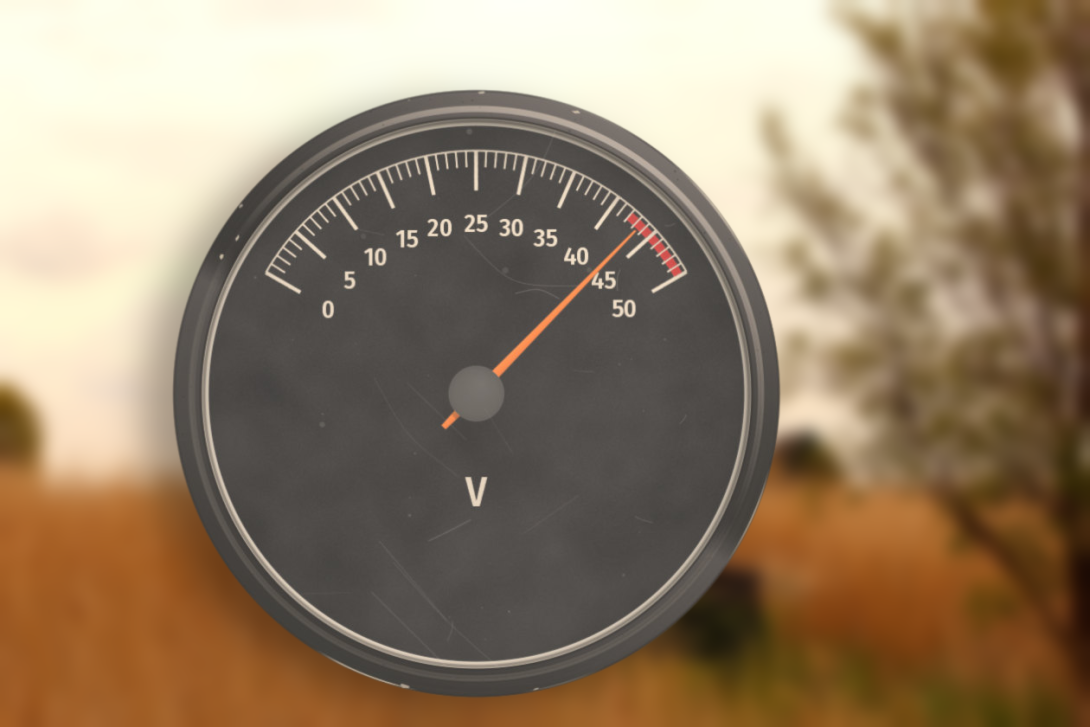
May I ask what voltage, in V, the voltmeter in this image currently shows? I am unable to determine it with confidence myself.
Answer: 43.5 V
